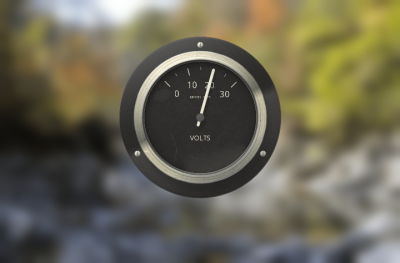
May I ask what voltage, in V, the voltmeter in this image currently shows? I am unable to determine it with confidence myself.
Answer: 20 V
